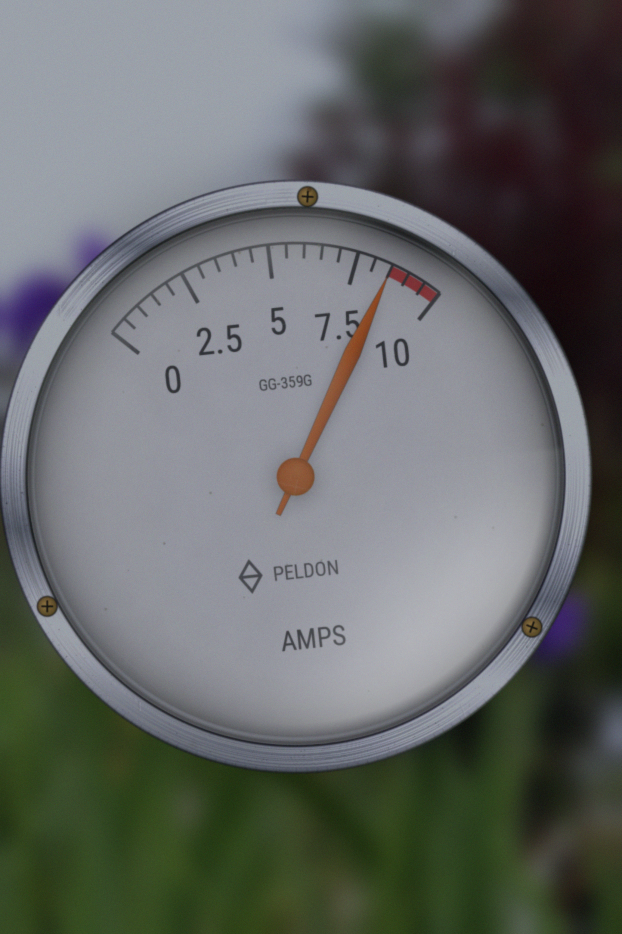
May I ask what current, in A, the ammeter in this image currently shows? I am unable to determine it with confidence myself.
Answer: 8.5 A
